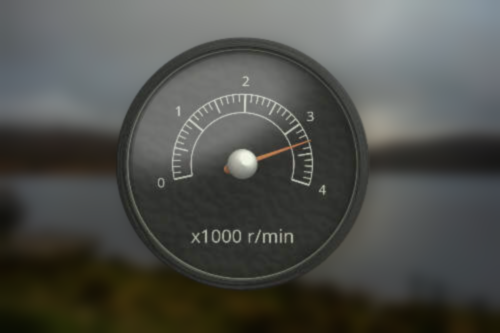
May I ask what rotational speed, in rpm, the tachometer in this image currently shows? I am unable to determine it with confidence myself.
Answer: 3300 rpm
